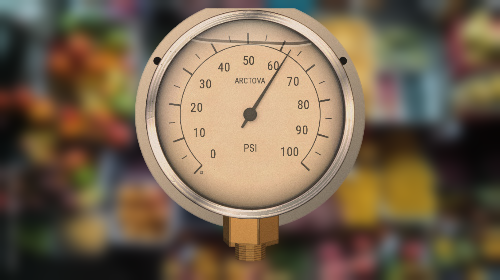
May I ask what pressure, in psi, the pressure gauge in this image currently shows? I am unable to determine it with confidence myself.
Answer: 62.5 psi
